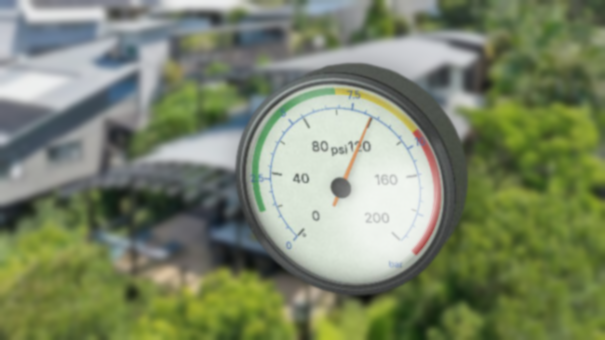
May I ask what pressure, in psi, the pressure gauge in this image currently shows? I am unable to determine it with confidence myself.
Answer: 120 psi
